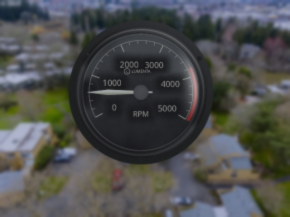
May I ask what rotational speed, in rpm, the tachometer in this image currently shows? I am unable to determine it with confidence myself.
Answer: 600 rpm
